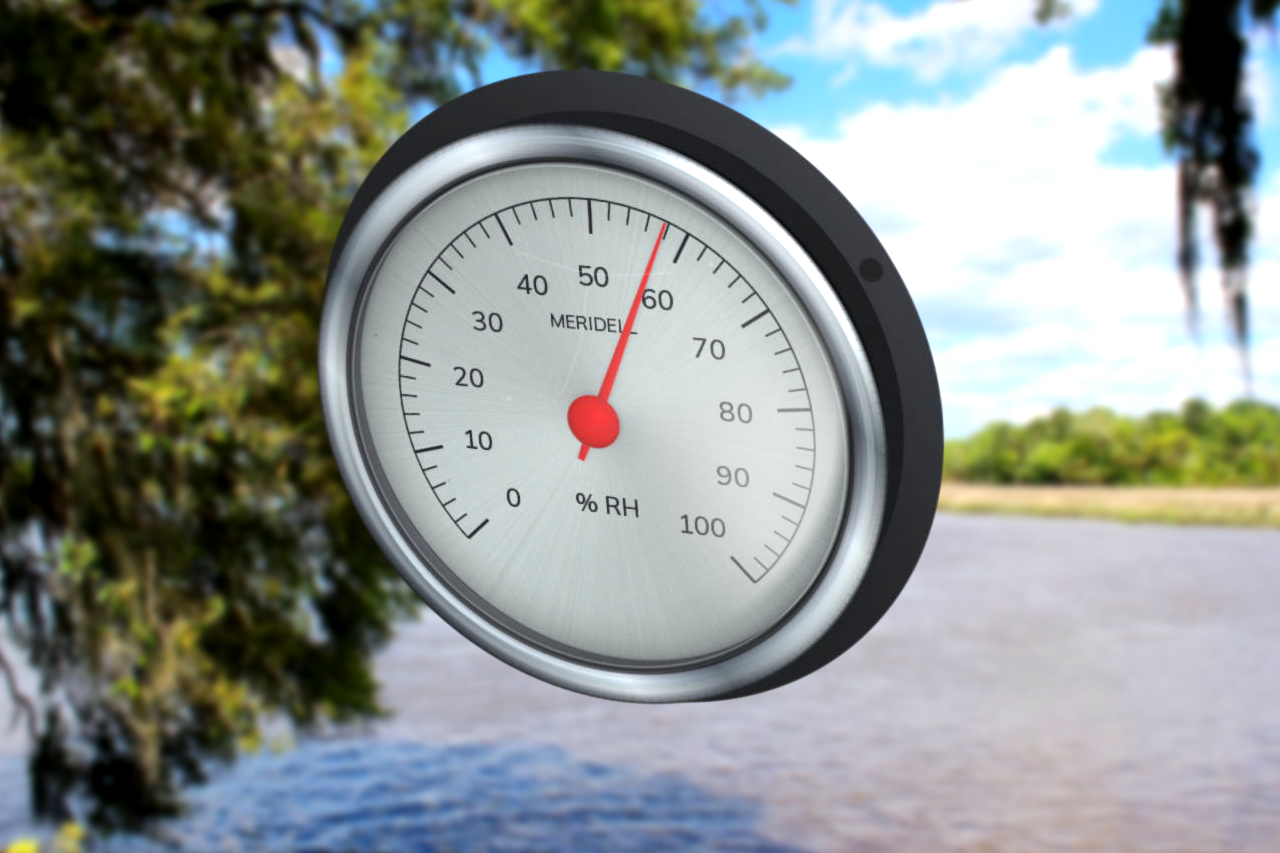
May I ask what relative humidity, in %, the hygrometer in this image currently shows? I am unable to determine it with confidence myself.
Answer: 58 %
